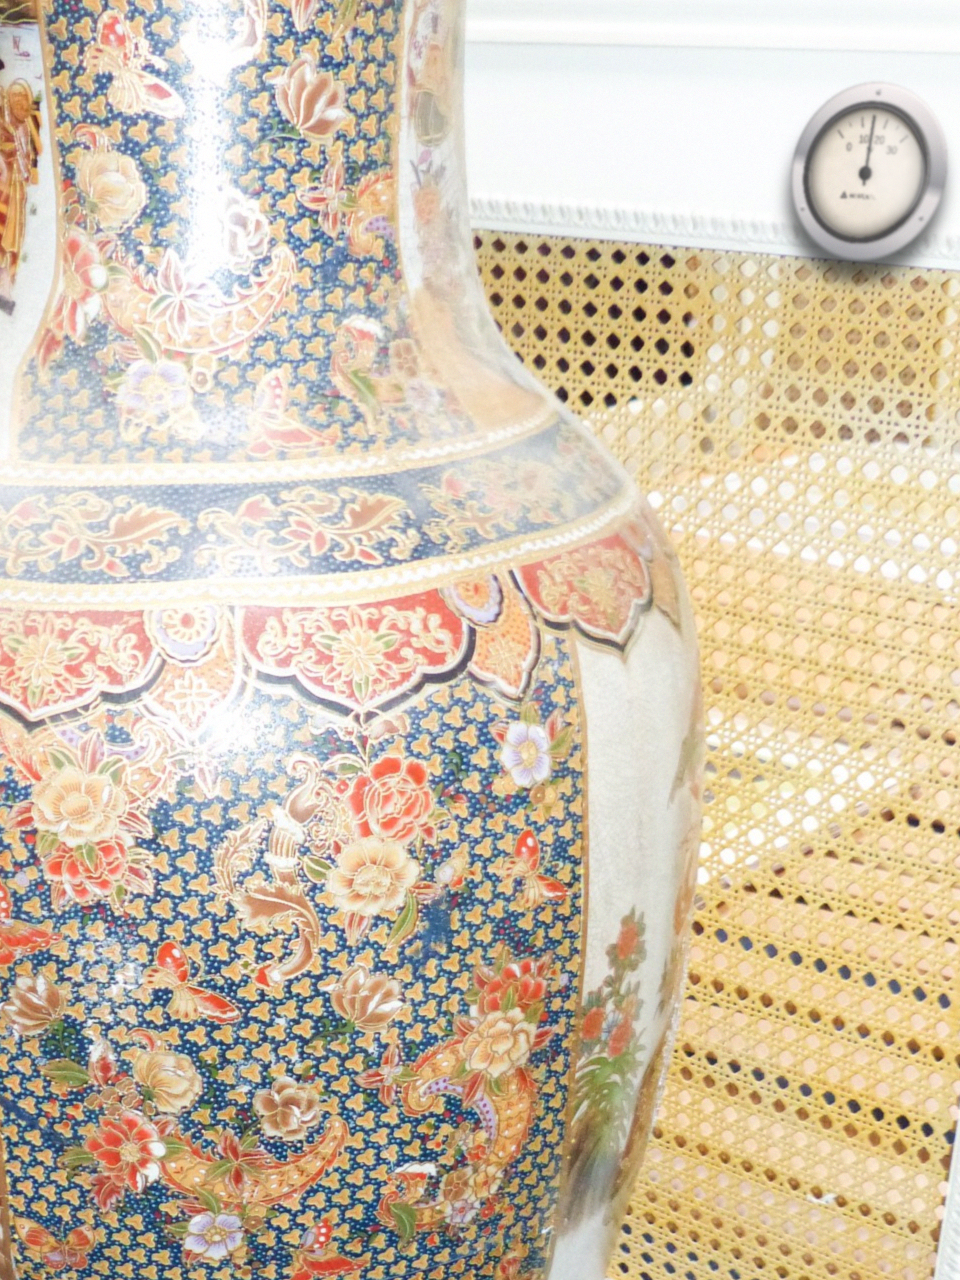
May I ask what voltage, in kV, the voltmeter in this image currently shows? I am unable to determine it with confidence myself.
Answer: 15 kV
